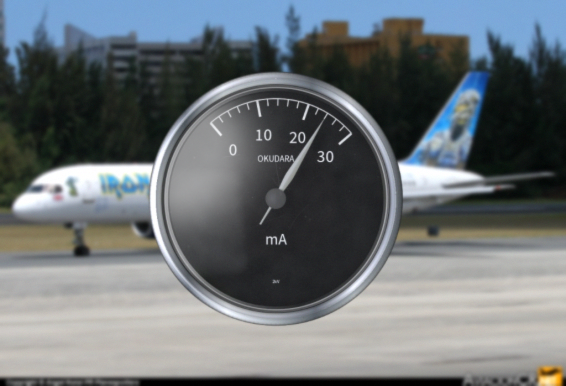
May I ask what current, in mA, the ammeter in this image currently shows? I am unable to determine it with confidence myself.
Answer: 24 mA
